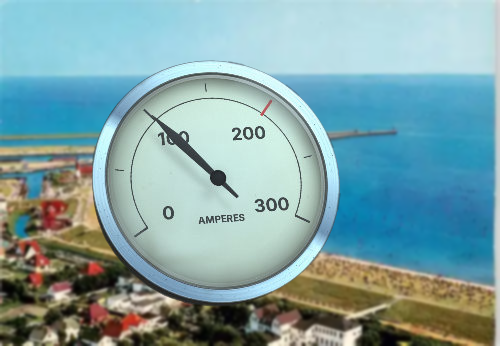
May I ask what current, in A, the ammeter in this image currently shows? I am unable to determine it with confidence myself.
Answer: 100 A
